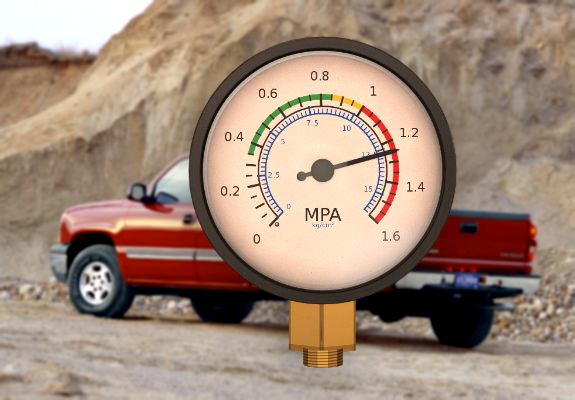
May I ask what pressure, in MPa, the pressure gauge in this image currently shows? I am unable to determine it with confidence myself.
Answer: 1.25 MPa
